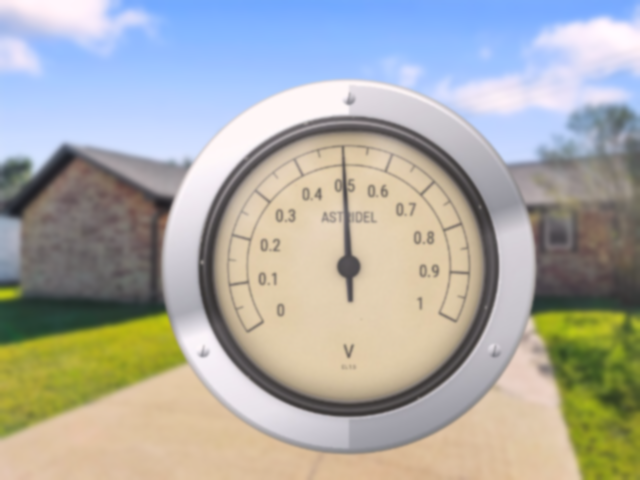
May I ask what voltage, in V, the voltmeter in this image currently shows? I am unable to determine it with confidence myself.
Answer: 0.5 V
